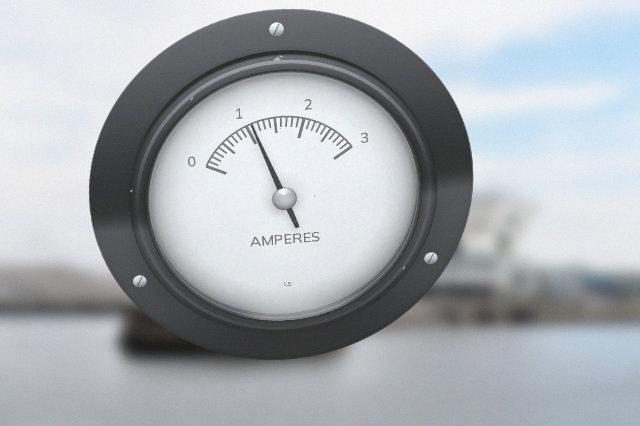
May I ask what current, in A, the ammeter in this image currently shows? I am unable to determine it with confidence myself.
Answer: 1.1 A
